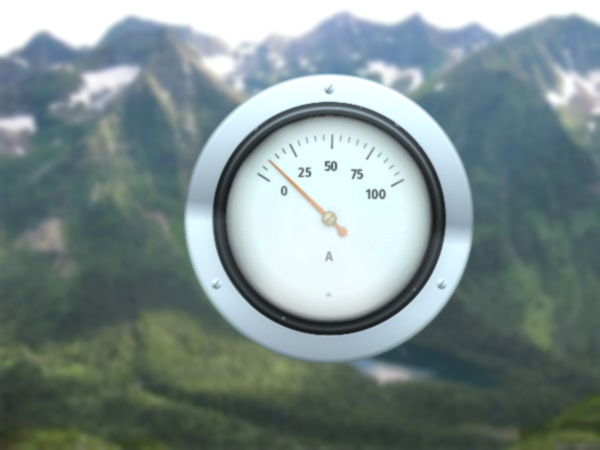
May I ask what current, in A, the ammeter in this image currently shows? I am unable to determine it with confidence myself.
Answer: 10 A
